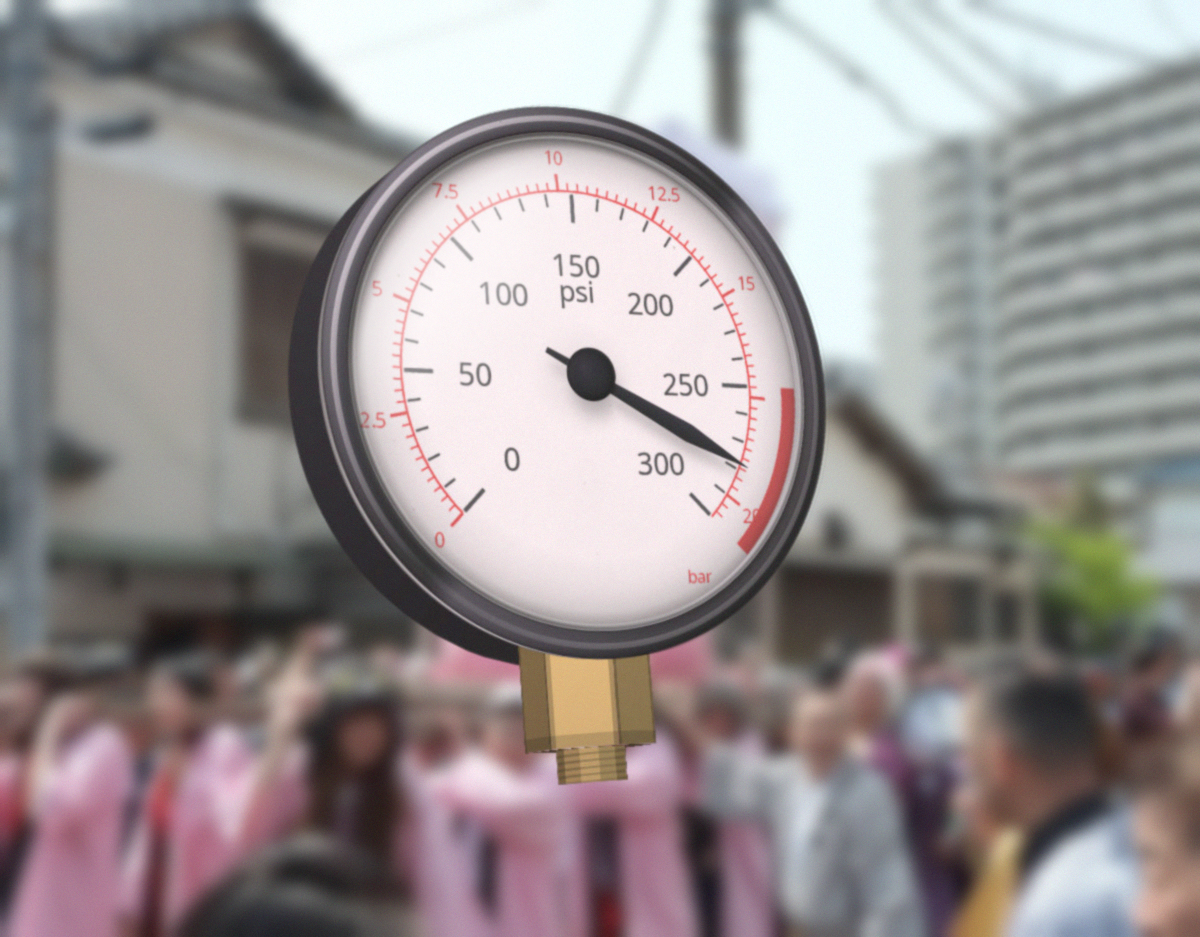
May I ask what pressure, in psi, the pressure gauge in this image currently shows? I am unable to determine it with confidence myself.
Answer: 280 psi
